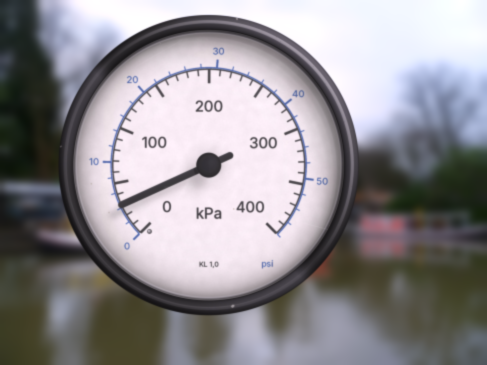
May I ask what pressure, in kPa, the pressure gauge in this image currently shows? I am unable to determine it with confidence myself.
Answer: 30 kPa
